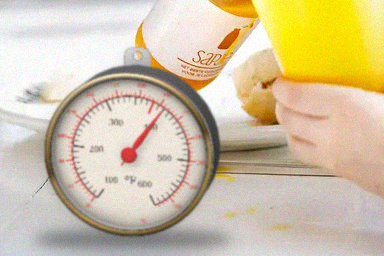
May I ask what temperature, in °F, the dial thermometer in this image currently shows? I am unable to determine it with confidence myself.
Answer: 400 °F
